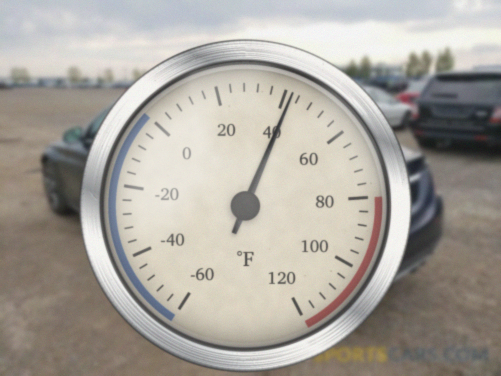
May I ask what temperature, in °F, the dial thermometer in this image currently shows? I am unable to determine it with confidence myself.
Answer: 42 °F
